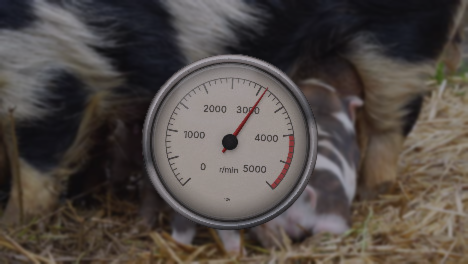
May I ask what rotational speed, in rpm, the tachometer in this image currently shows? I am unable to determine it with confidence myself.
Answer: 3100 rpm
